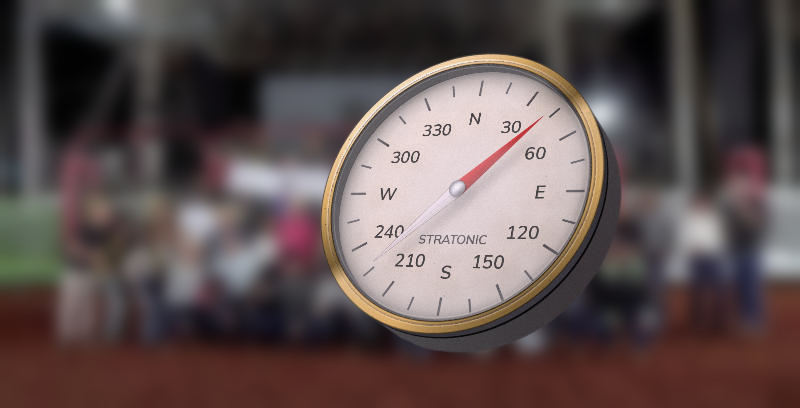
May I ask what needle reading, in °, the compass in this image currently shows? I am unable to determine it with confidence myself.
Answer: 45 °
